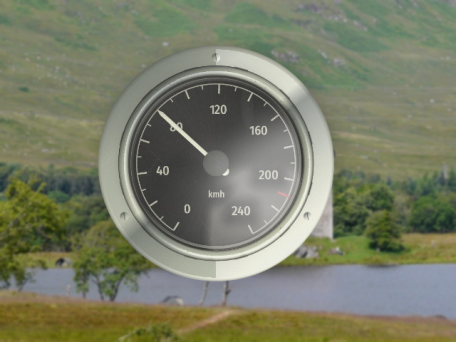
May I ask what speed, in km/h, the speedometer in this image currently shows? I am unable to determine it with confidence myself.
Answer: 80 km/h
